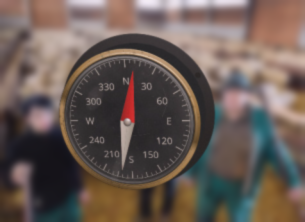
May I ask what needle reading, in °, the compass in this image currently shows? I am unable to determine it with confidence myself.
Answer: 10 °
